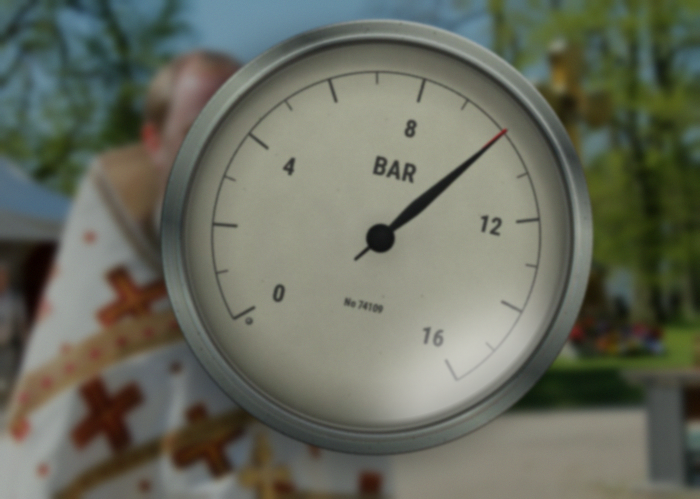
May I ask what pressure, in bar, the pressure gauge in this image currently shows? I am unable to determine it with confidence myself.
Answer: 10 bar
